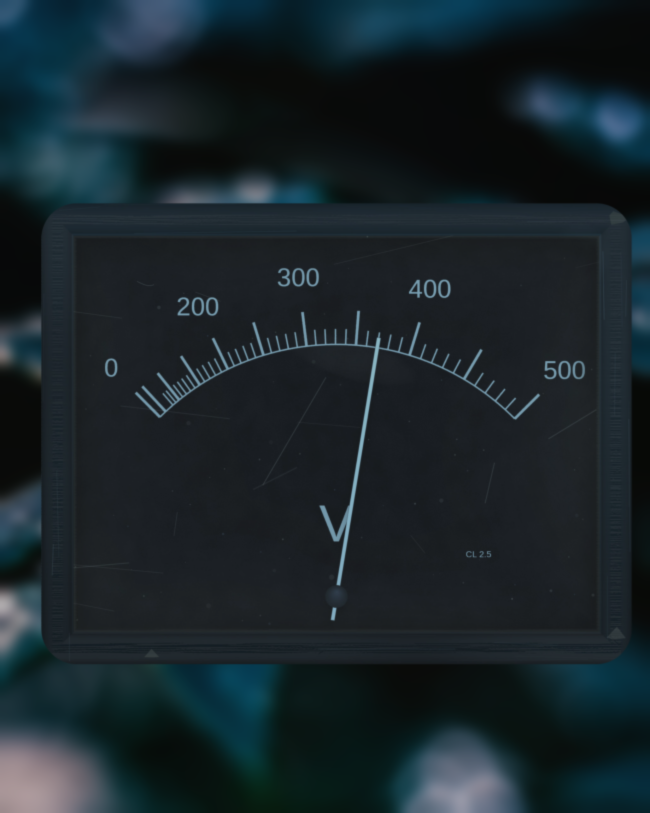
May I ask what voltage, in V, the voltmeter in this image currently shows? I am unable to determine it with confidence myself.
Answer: 370 V
